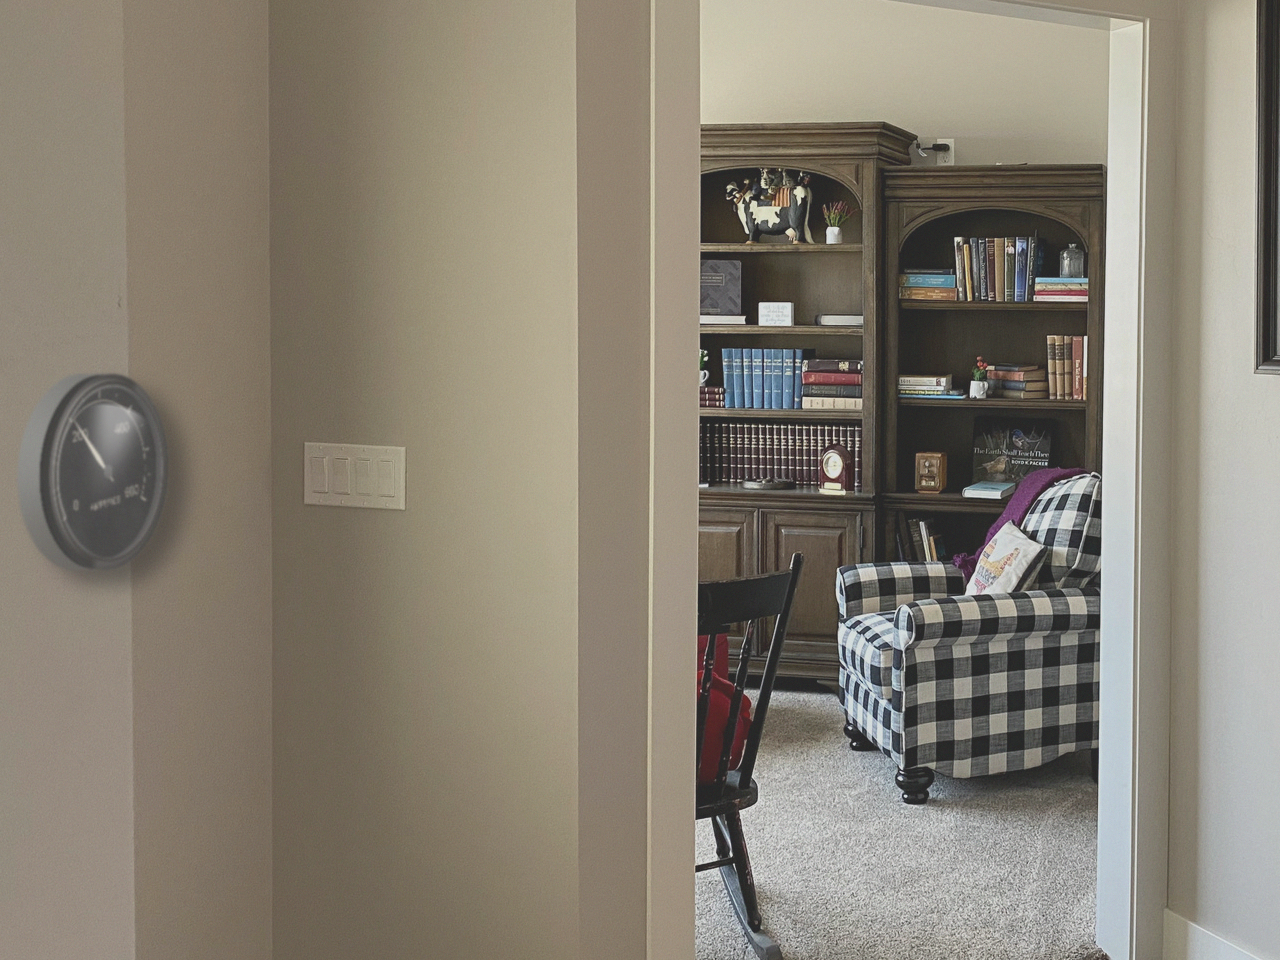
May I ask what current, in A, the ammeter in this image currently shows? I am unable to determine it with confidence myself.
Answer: 200 A
